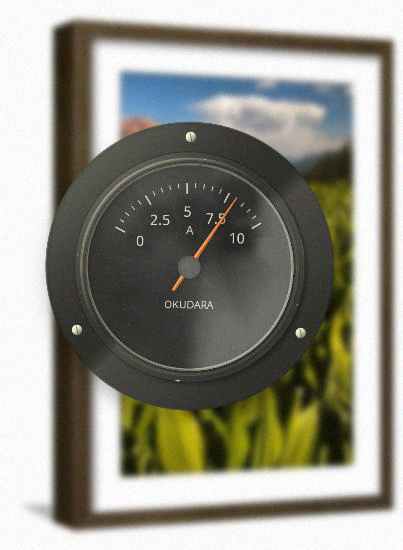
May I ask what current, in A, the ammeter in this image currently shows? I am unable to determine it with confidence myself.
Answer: 8 A
